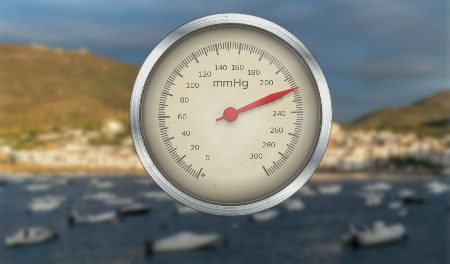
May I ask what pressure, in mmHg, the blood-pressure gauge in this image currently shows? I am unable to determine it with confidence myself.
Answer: 220 mmHg
